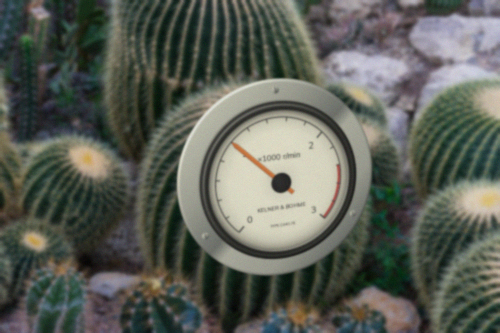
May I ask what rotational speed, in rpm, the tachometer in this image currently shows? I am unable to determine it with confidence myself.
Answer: 1000 rpm
